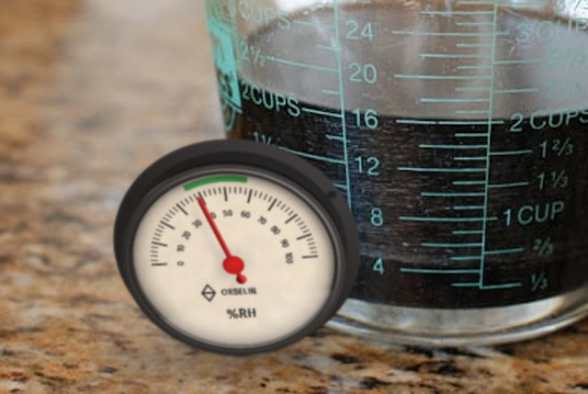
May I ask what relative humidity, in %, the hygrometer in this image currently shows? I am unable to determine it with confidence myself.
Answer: 40 %
